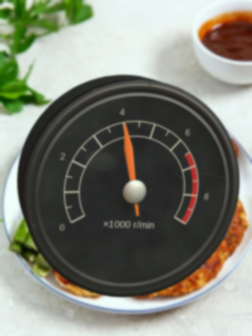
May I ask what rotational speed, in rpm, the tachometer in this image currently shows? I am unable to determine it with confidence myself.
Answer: 4000 rpm
